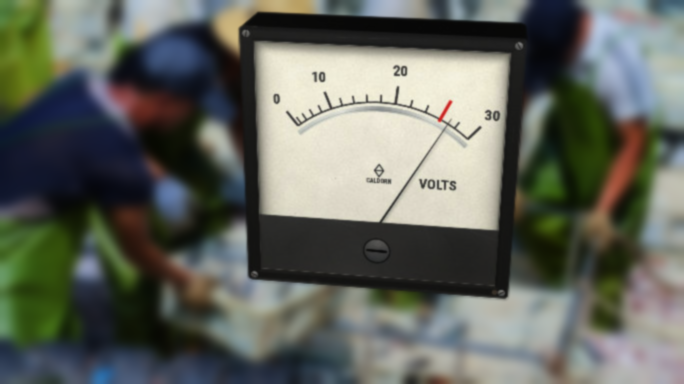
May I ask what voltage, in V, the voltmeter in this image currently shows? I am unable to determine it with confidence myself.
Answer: 27 V
